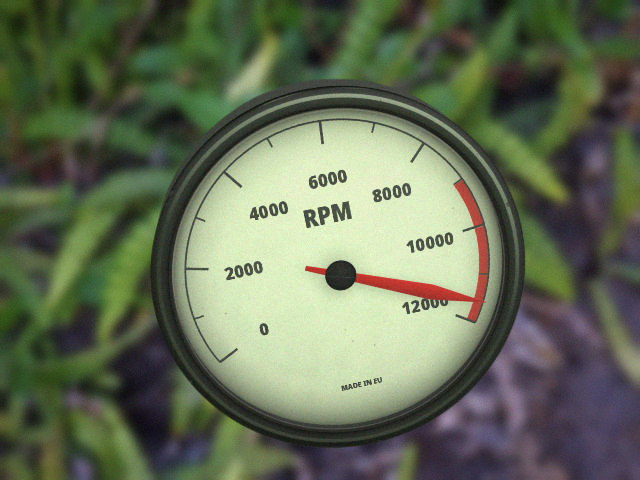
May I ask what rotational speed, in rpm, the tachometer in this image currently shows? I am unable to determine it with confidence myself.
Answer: 11500 rpm
